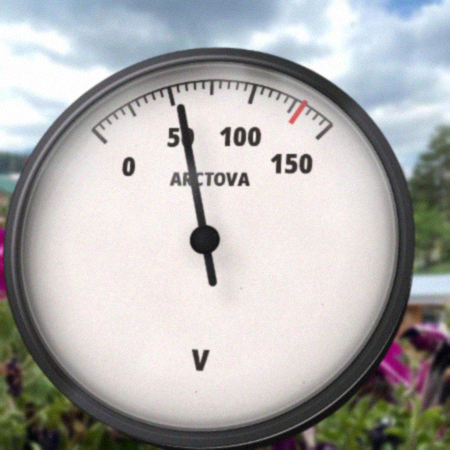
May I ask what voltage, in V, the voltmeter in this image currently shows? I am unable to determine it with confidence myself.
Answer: 55 V
